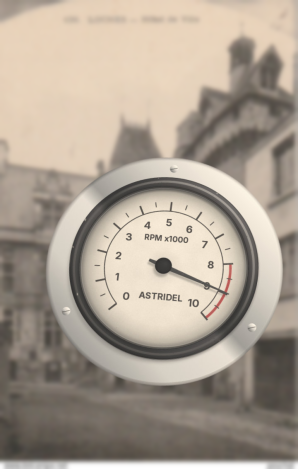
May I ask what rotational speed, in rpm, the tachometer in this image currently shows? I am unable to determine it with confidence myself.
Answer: 9000 rpm
